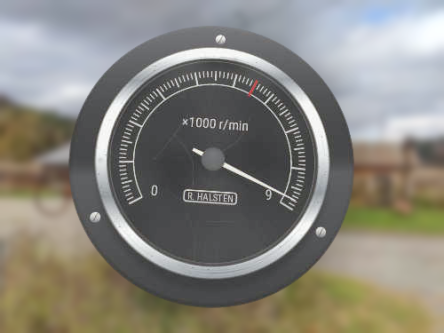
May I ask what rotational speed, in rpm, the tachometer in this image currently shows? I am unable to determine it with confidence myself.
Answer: 8800 rpm
